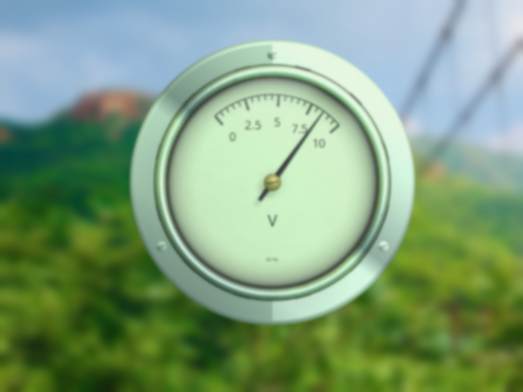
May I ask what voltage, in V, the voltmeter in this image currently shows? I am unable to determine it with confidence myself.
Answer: 8.5 V
